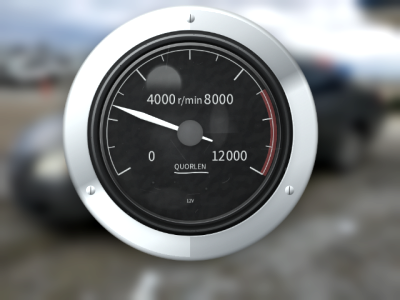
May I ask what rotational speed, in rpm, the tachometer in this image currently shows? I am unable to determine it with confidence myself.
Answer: 2500 rpm
